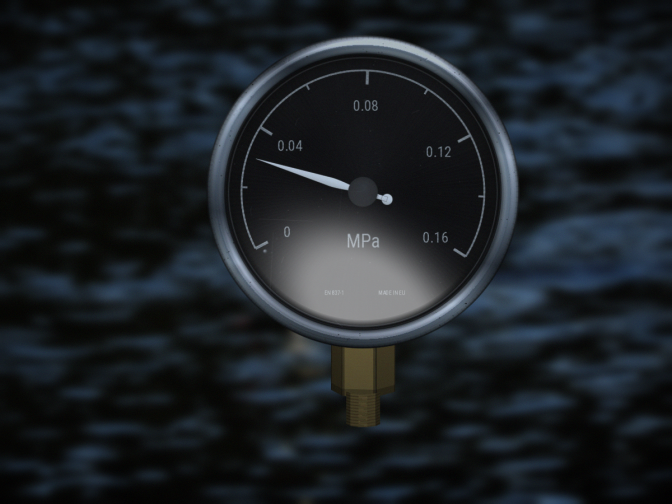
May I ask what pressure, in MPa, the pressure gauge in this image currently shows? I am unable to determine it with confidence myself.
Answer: 0.03 MPa
